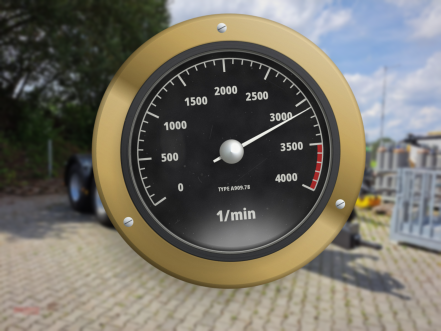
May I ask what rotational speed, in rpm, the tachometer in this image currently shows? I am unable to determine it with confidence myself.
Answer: 3100 rpm
